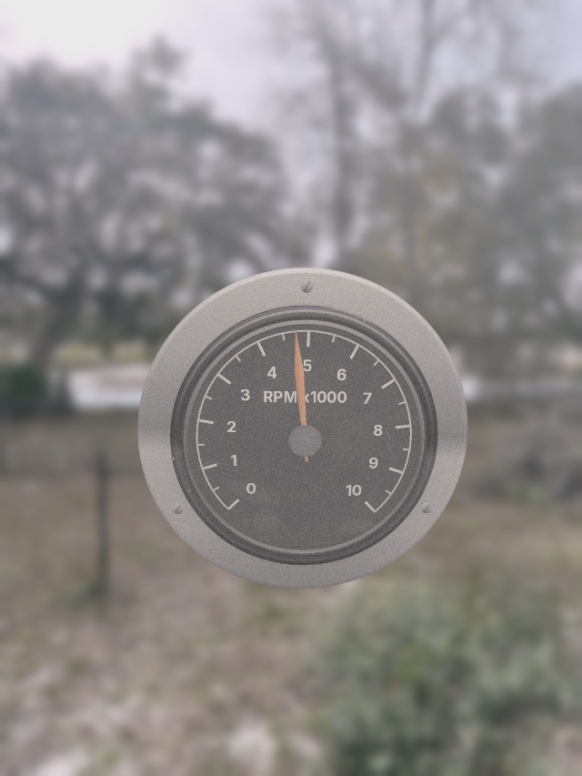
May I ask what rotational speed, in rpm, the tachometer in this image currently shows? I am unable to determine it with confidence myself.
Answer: 4750 rpm
